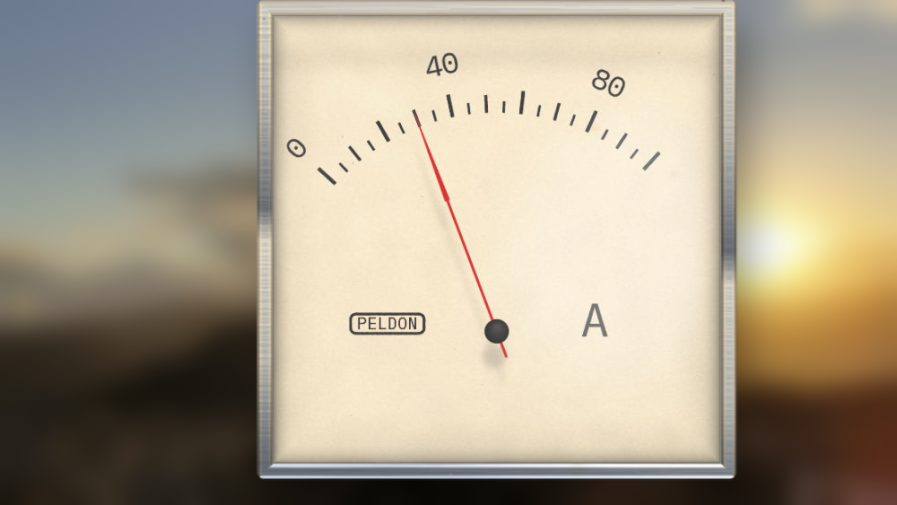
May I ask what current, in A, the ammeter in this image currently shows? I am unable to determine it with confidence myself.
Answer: 30 A
